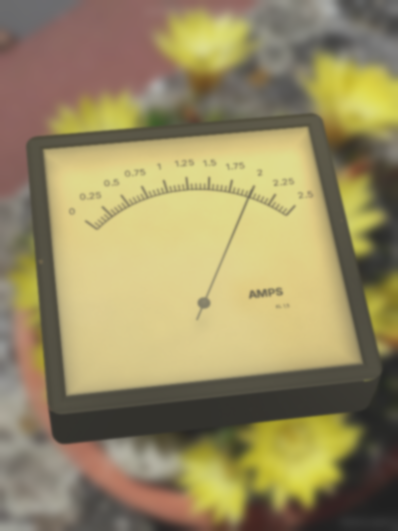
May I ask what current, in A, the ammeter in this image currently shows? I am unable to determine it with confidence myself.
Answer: 2 A
